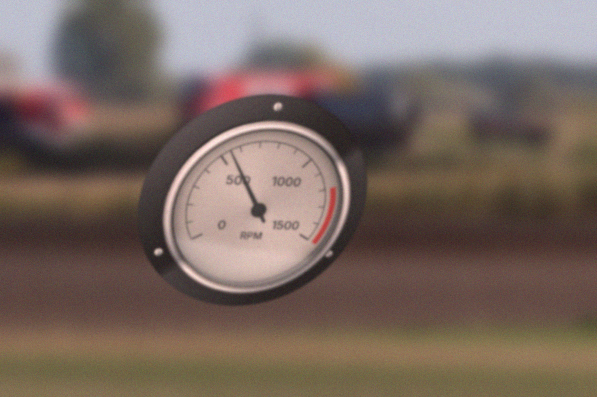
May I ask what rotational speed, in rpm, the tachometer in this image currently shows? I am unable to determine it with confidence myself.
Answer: 550 rpm
